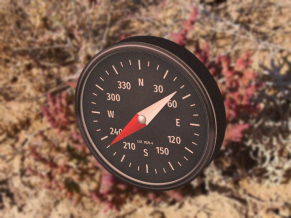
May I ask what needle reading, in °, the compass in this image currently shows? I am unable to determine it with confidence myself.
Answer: 230 °
